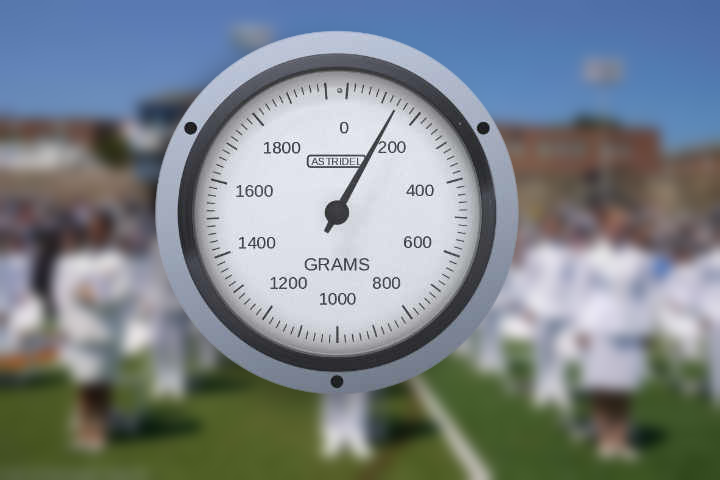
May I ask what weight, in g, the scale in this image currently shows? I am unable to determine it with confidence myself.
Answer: 140 g
